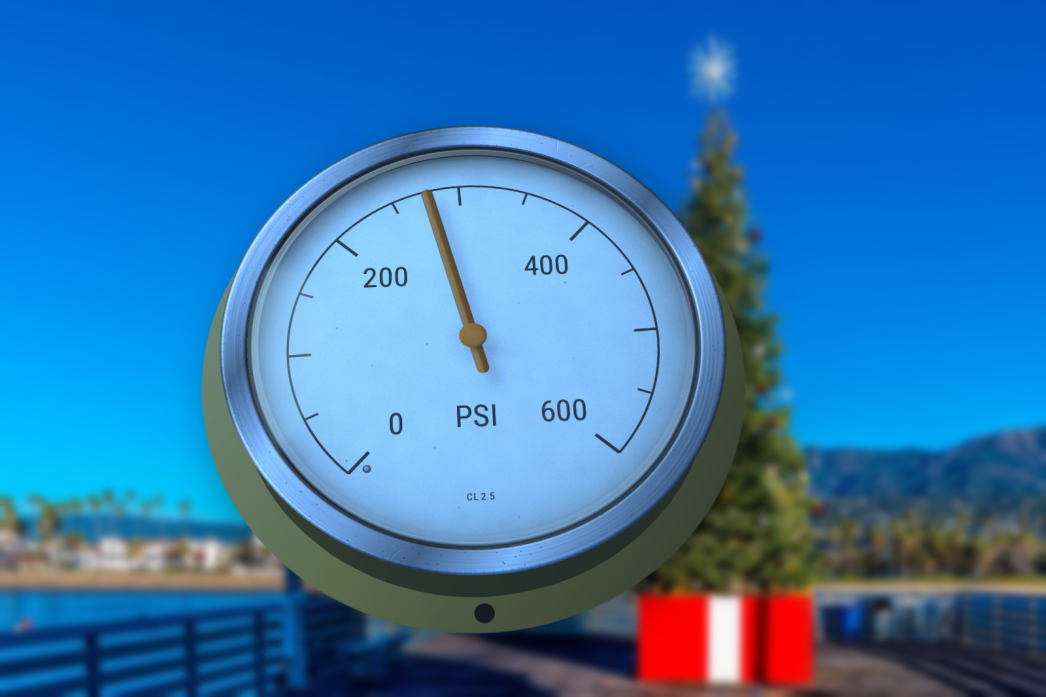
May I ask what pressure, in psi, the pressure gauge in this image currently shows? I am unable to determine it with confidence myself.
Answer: 275 psi
